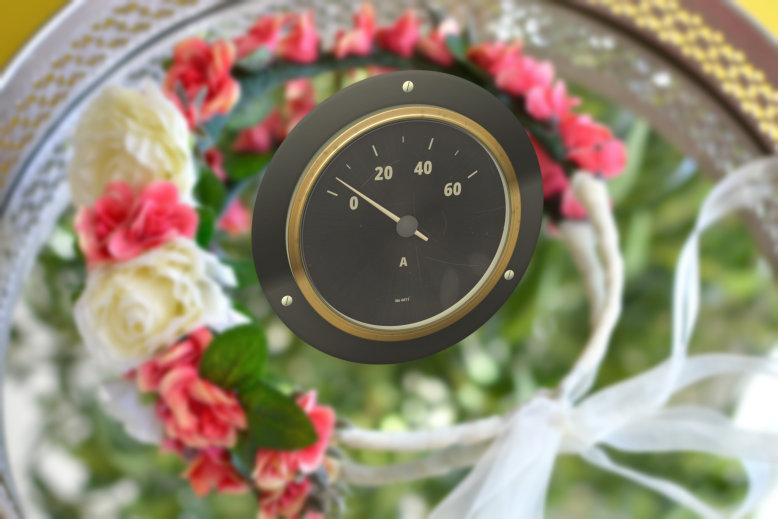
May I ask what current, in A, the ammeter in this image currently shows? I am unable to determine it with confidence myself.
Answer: 5 A
